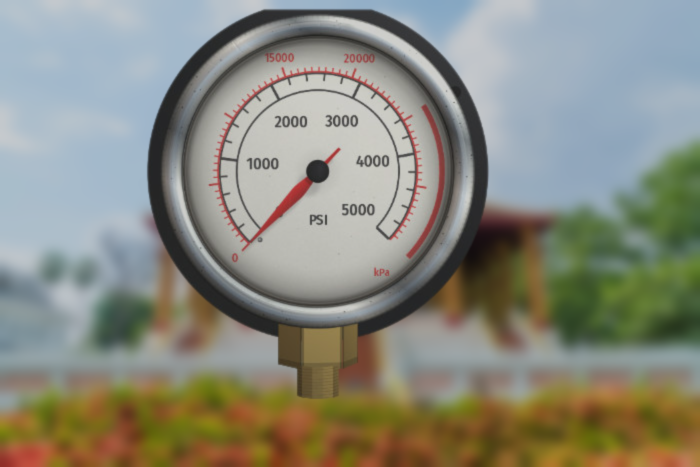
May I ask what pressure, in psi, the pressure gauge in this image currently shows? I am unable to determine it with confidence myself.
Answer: 0 psi
